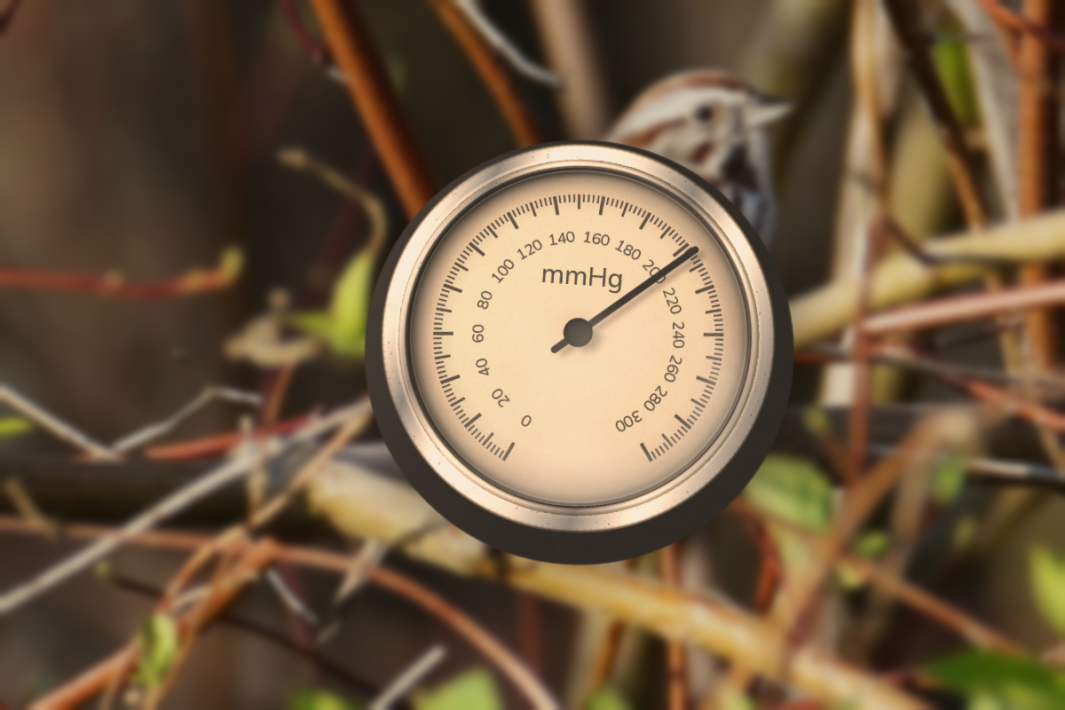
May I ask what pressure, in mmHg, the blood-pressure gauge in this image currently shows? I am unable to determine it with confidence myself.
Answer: 204 mmHg
